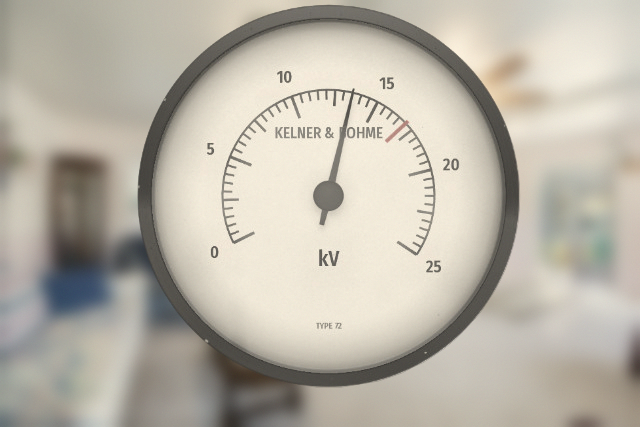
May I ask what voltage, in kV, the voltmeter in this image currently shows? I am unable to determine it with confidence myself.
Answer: 13.5 kV
